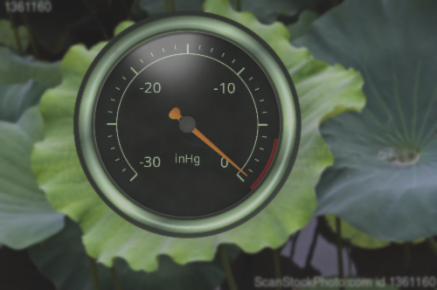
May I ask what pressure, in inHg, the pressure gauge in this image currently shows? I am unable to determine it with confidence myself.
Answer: -0.5 inHg
